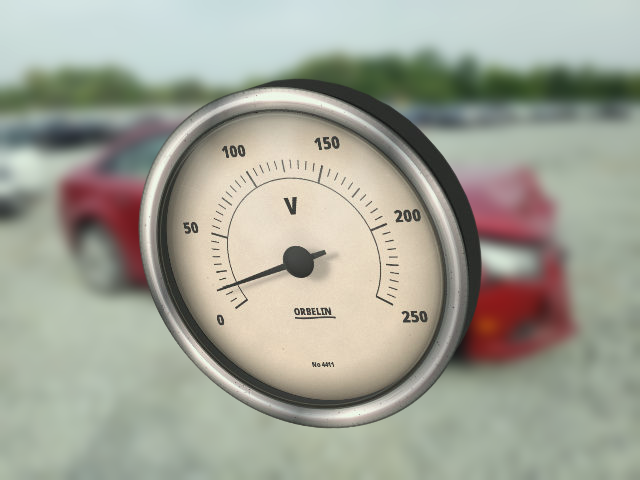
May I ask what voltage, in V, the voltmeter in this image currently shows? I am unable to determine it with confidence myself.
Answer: 15 V
